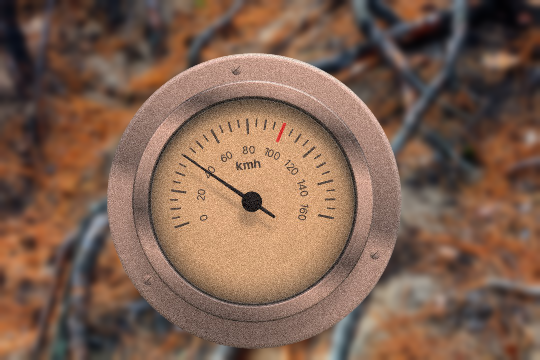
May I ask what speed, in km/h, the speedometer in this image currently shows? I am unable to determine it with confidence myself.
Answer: 40 km/h
